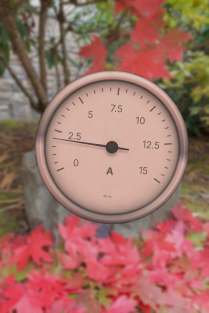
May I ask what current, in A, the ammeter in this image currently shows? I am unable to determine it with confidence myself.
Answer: 2 A
